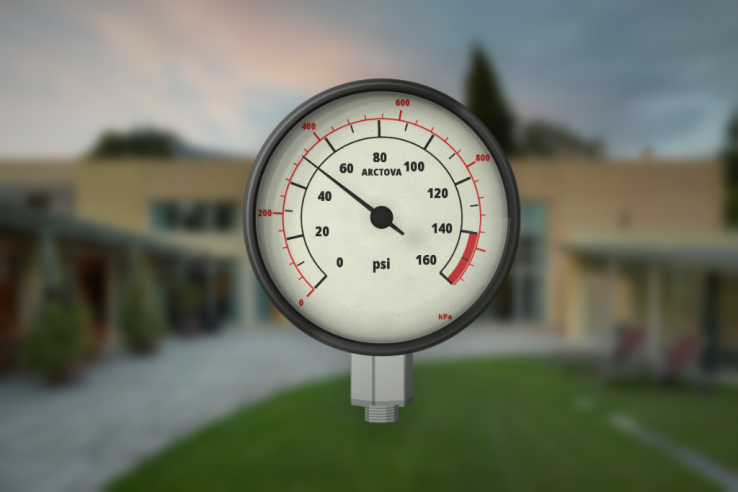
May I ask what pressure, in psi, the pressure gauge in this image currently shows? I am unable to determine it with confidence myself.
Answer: 50 psi
